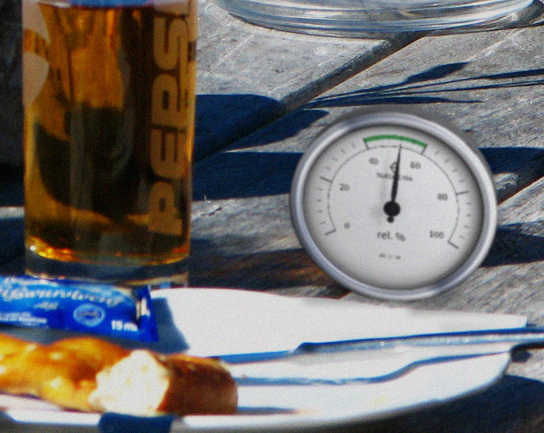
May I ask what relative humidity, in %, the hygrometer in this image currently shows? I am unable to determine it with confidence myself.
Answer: 52 %
